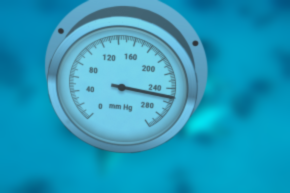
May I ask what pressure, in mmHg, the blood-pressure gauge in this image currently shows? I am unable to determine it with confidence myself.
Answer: 250 mmHg
